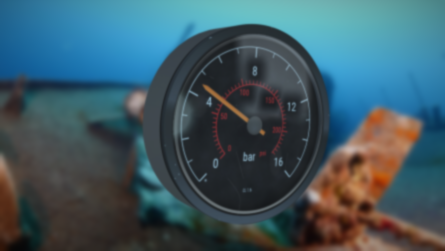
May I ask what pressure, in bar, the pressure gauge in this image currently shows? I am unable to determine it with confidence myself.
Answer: 4.5 bar
